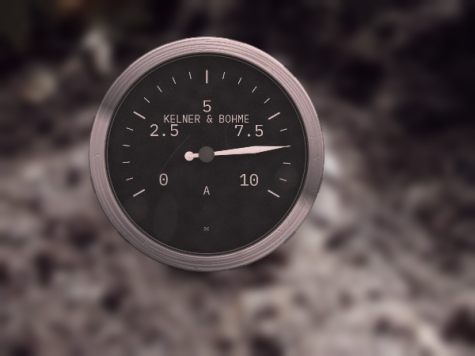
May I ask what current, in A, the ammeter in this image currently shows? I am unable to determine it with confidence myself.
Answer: 8.5 A
